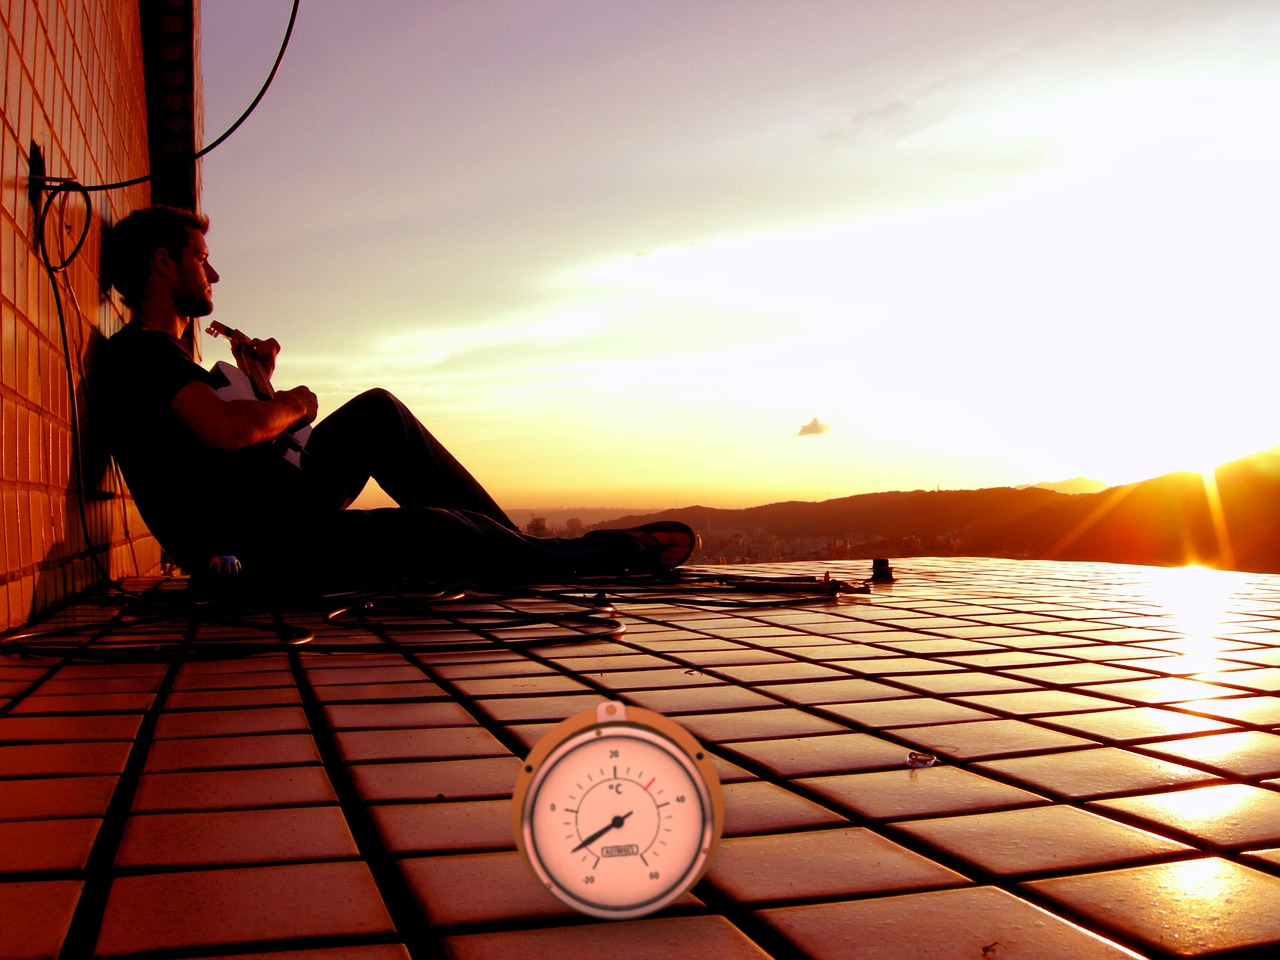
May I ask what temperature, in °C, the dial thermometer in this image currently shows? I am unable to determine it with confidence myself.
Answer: -12 °C
